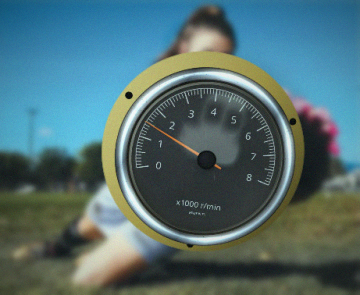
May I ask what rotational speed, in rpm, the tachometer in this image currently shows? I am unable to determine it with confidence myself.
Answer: 1500 rpm
